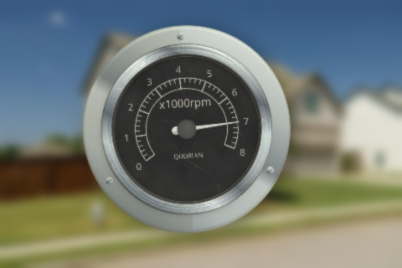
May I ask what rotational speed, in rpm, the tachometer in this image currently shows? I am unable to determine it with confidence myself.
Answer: 7000 rpm
